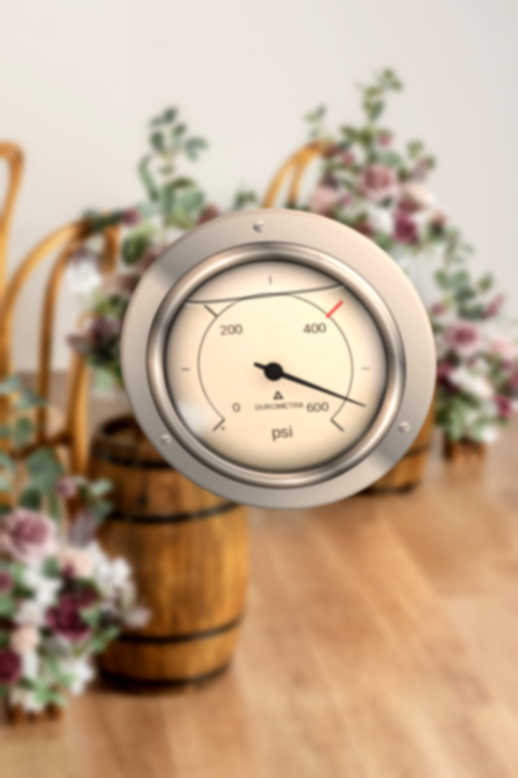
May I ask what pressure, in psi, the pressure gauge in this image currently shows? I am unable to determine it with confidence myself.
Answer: 550 psi
